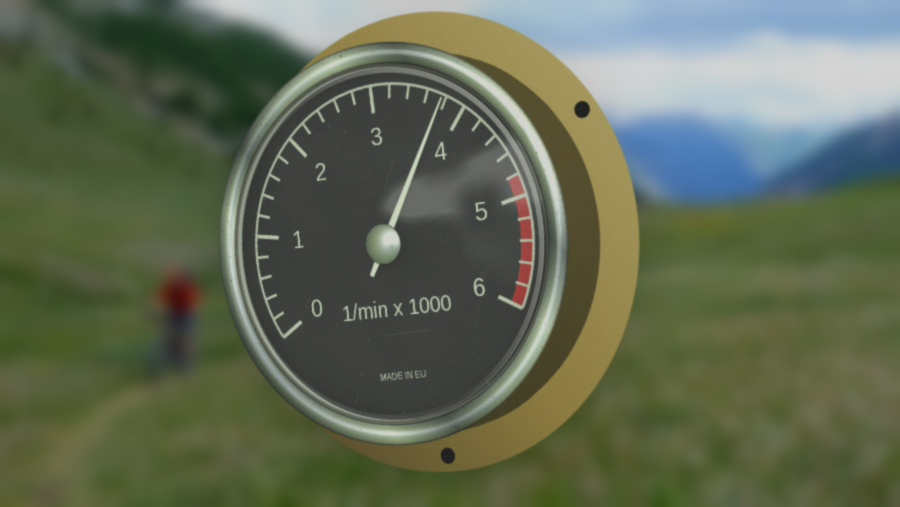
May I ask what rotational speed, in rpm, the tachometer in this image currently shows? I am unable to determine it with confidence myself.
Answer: 3800 rpm
